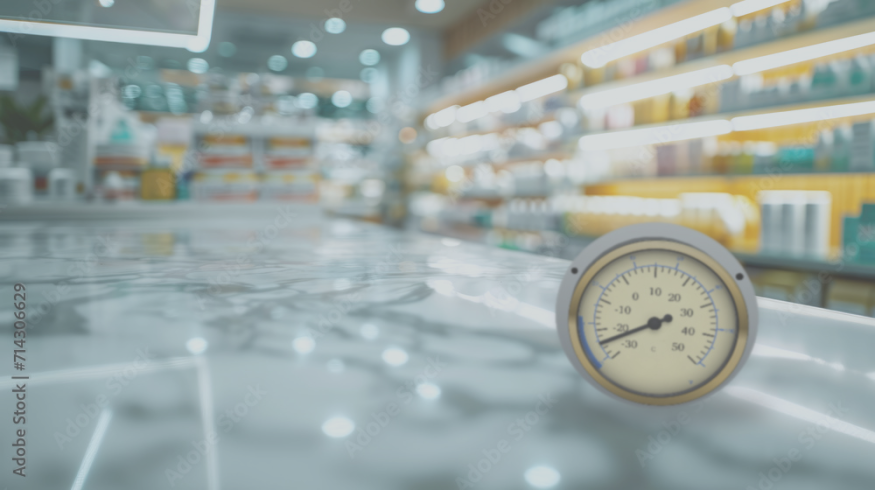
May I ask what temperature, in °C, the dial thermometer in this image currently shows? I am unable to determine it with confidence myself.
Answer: -24 °C
